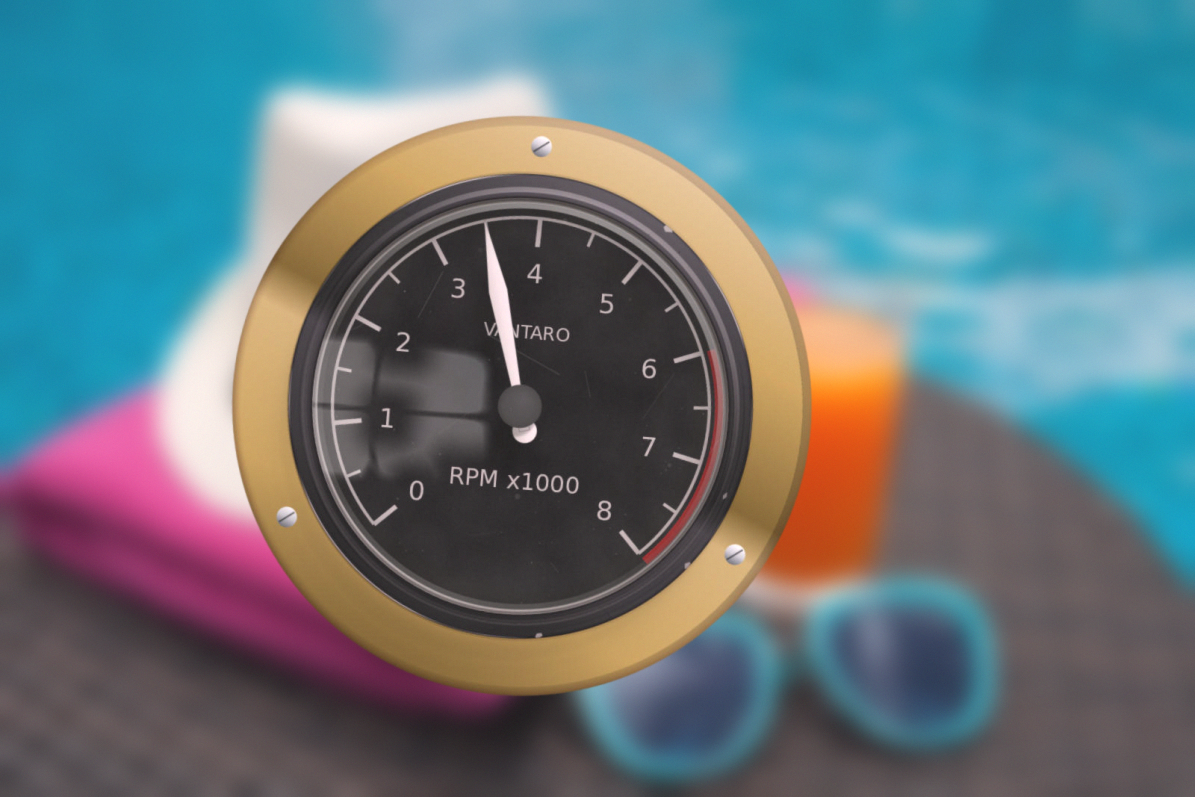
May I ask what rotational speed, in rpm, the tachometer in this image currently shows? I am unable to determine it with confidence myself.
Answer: 3500 rpm
